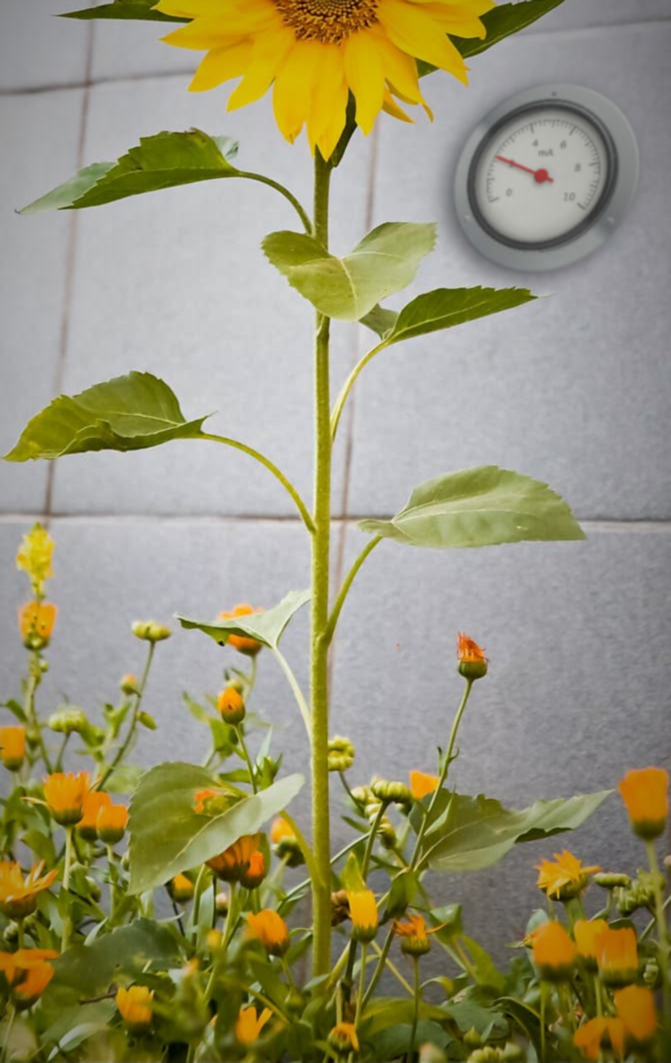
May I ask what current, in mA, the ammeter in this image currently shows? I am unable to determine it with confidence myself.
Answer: 2 mA
